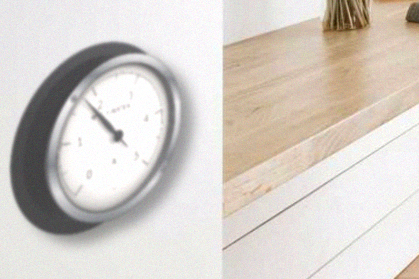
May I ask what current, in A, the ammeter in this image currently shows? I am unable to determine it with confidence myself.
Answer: 1.75 A
